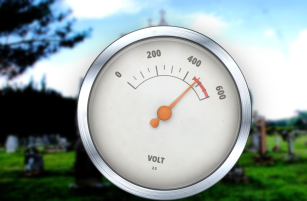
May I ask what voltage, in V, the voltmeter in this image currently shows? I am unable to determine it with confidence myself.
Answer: 475 V
